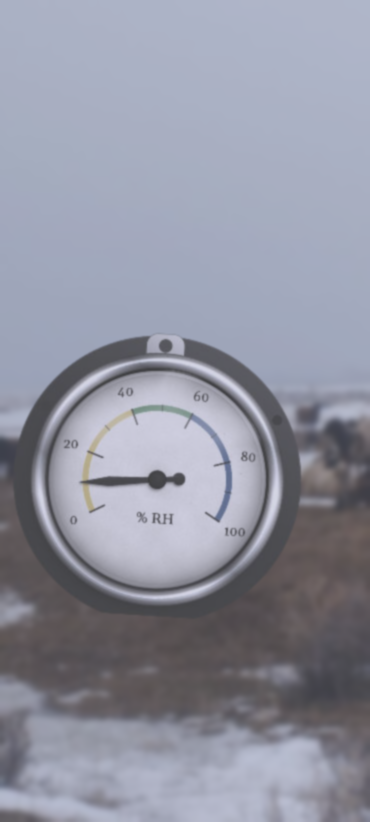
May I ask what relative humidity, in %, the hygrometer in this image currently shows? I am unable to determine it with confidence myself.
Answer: 10 %
